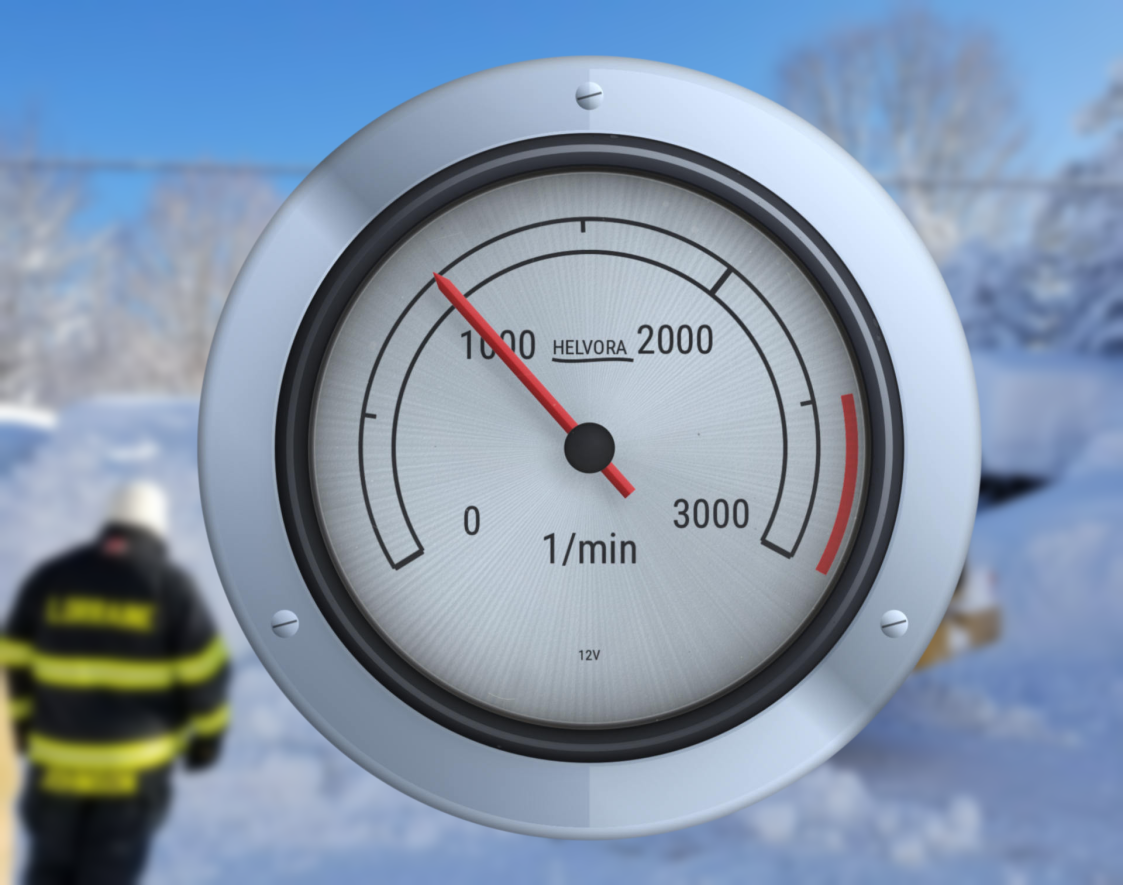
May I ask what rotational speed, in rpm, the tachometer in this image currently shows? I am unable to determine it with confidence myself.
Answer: 1000 rpm
